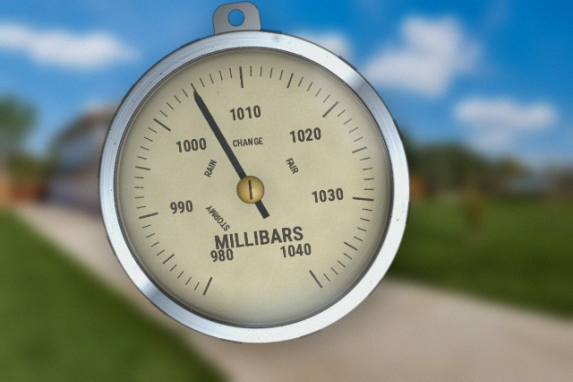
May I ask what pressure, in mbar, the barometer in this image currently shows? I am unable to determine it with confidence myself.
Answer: 1005 mbar
